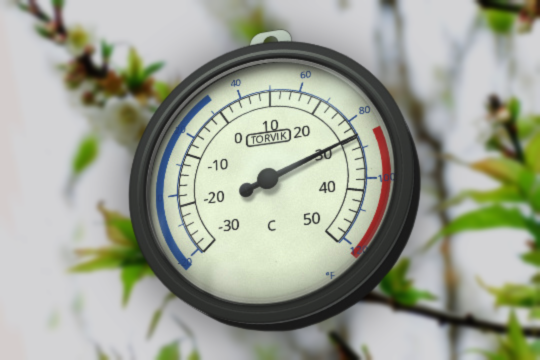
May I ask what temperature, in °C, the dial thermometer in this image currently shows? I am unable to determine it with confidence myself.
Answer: 30 °C
